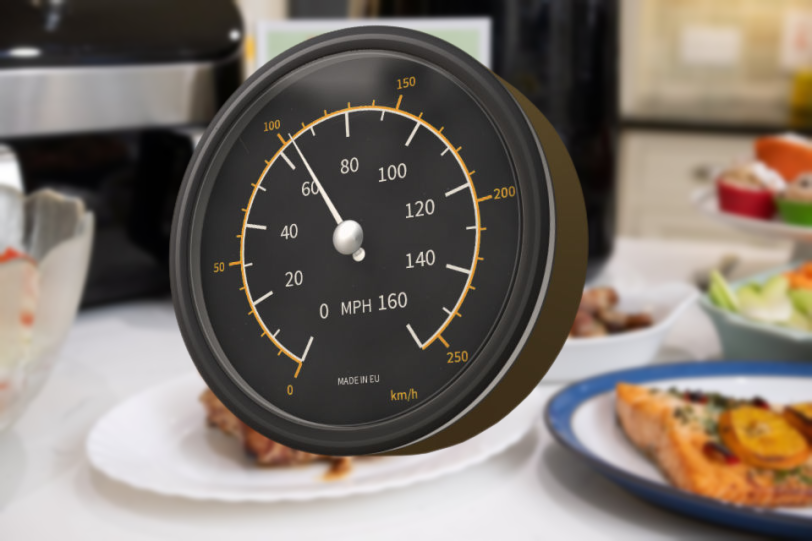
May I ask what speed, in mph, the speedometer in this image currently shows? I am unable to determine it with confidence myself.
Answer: 65 mph
